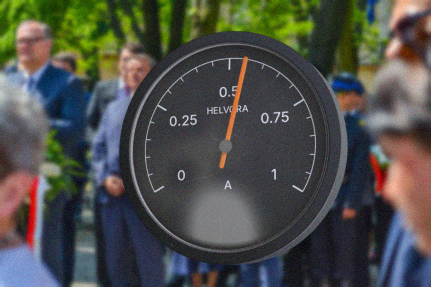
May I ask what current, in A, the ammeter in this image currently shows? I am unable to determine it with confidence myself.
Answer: 0.55 A
